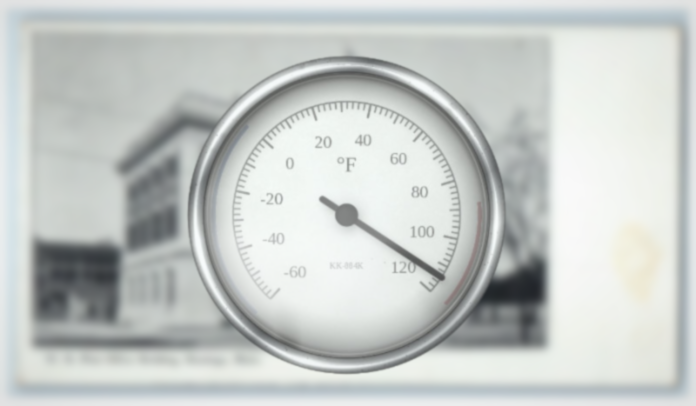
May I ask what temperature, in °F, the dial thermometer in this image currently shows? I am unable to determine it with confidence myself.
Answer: 114 °F
